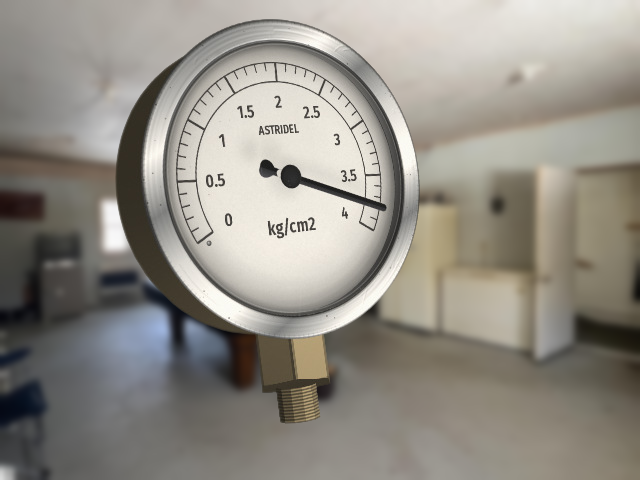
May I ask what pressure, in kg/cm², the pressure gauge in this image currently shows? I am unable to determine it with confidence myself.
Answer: 3.8 kg/cm²
